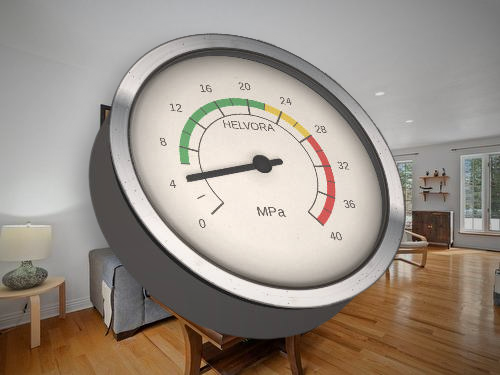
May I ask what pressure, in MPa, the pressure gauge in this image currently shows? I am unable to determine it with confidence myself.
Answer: 4 MPa
